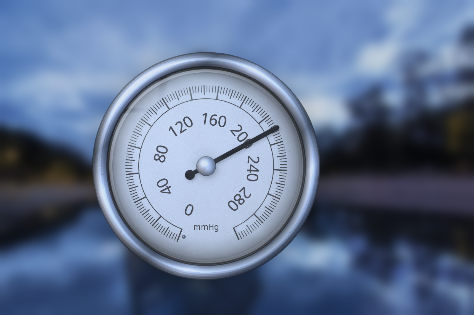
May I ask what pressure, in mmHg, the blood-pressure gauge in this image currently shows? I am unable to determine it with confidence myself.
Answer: 210 mmHg
